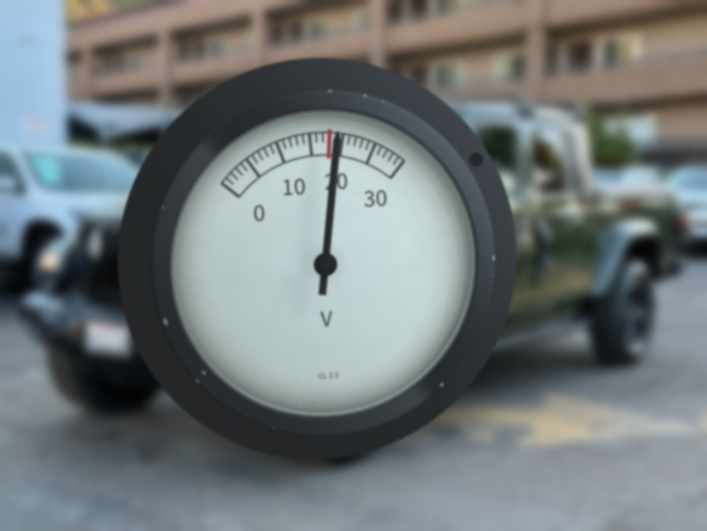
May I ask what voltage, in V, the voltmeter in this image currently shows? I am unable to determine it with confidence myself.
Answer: 19 V
